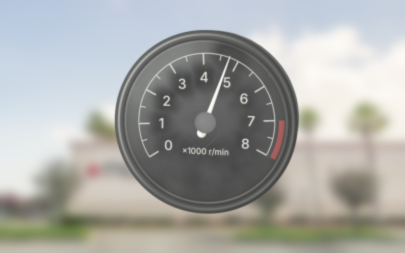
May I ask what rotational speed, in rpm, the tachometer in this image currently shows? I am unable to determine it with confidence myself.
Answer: 4750 rpm
